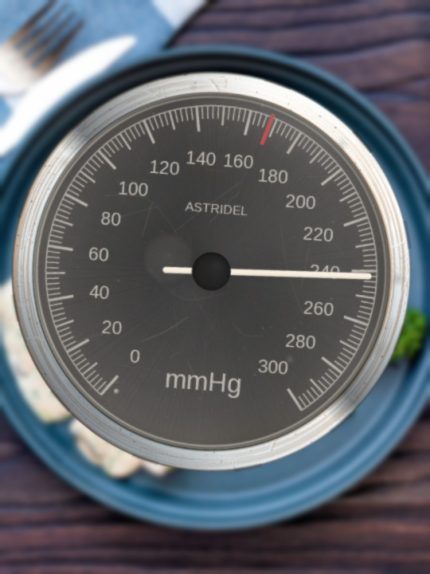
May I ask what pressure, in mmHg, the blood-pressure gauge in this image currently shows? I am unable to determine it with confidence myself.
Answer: 242 mmHg
